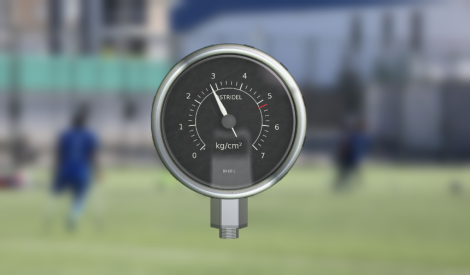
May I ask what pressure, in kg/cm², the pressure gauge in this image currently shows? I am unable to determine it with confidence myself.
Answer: 2.8 kg/cm²
